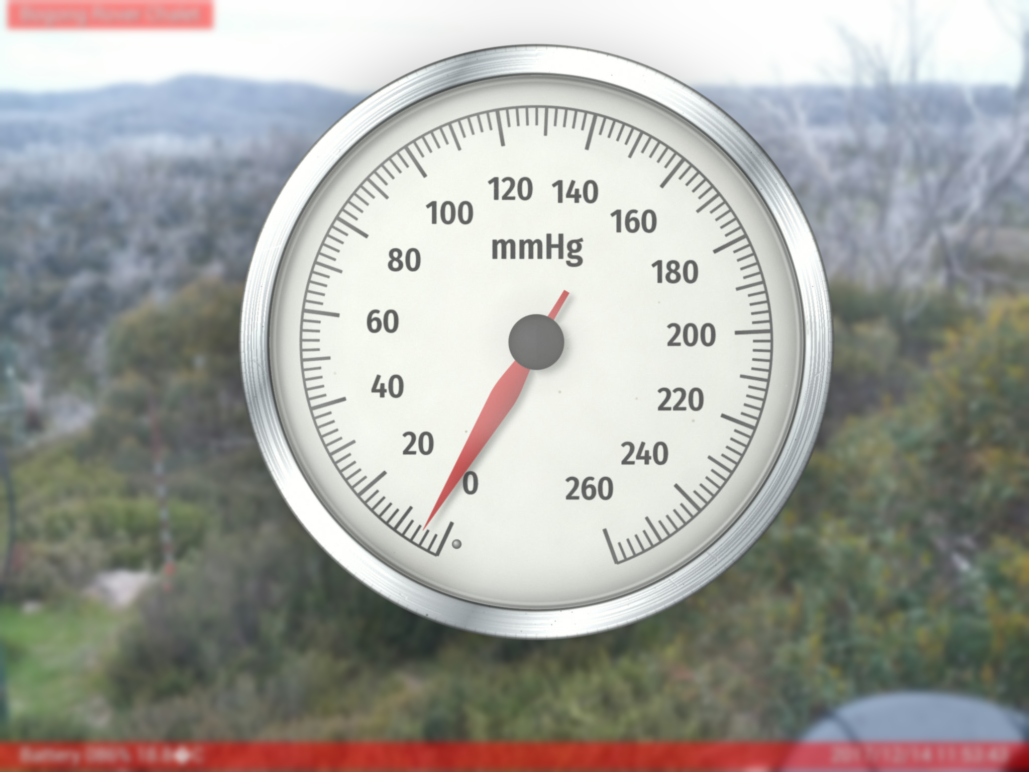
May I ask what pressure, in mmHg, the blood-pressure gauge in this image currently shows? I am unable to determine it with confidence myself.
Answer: 5 mmHg
